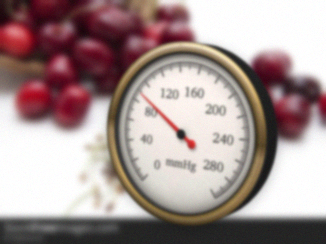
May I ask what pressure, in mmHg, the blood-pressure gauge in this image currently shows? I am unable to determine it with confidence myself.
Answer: 90 mmHg
